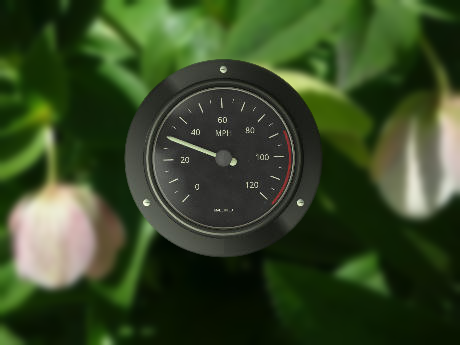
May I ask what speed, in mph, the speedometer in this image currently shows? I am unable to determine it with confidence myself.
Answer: 30 mph
